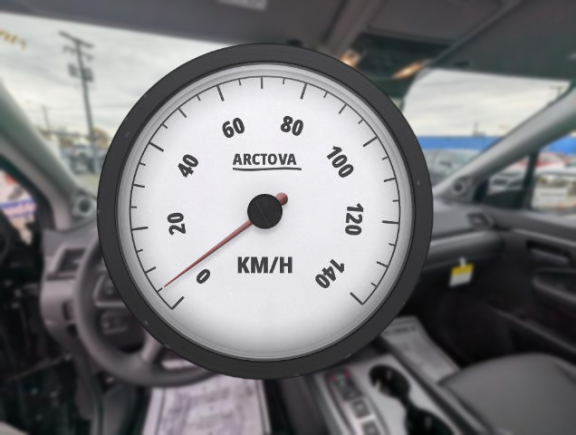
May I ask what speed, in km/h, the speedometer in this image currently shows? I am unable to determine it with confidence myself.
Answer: 5 km/h
